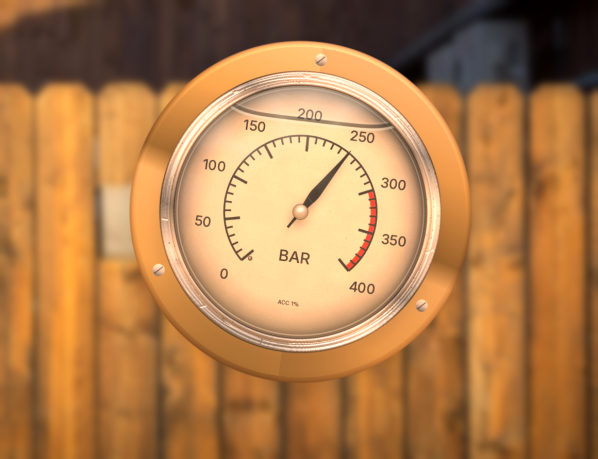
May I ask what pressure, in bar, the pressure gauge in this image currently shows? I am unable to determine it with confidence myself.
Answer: 250 bar
